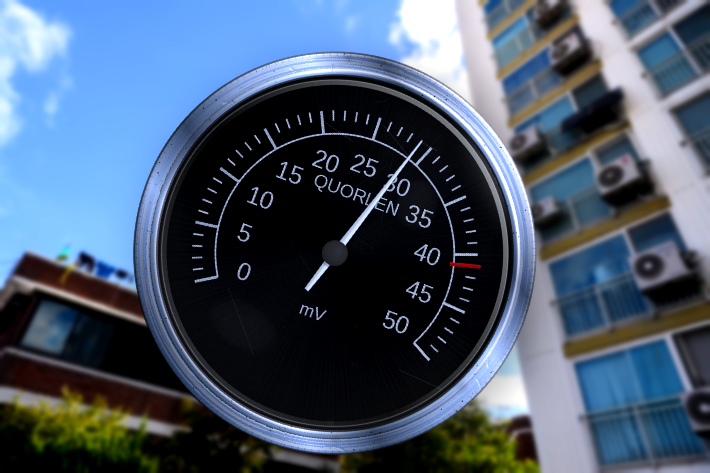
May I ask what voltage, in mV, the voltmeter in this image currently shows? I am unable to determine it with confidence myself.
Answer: 29 mV
